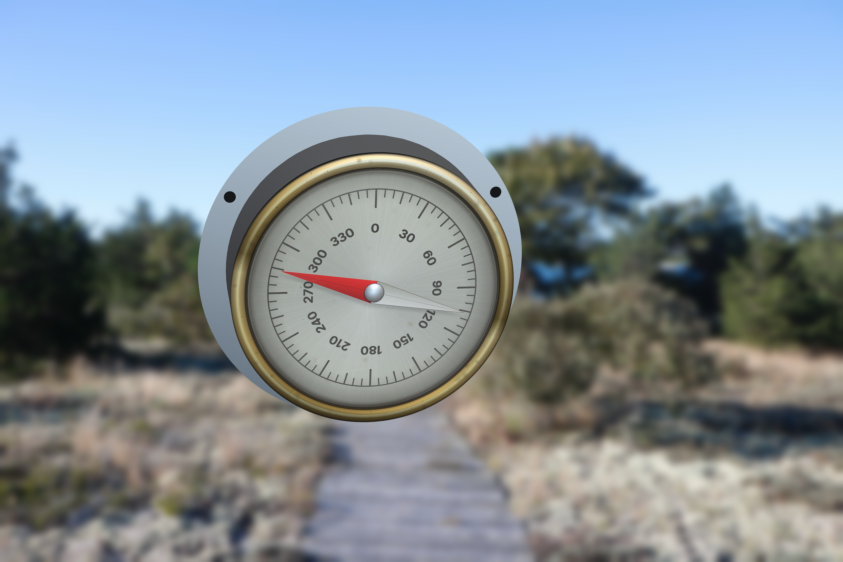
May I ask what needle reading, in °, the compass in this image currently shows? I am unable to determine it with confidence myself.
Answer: 285 °
